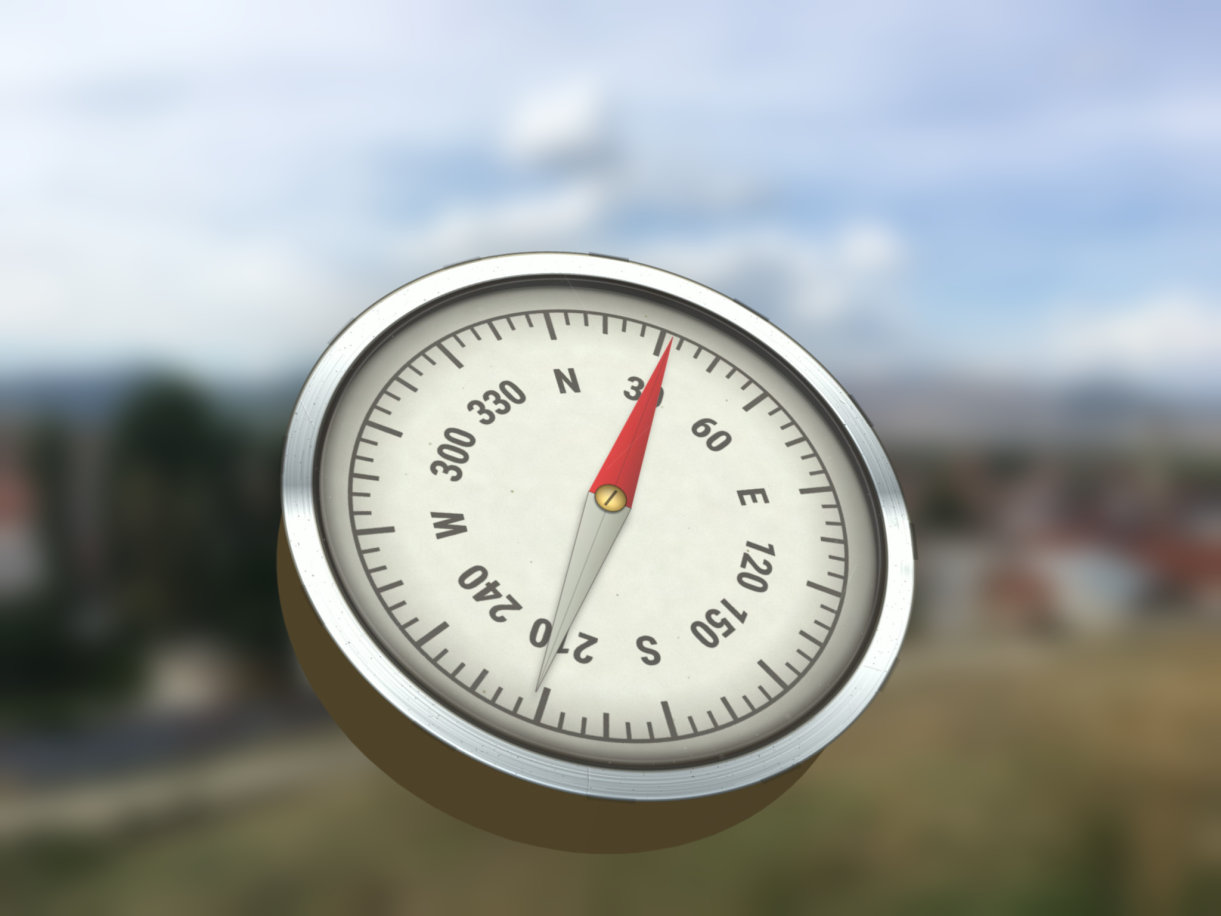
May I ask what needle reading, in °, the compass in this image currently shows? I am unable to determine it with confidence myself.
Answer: 32.5 °
